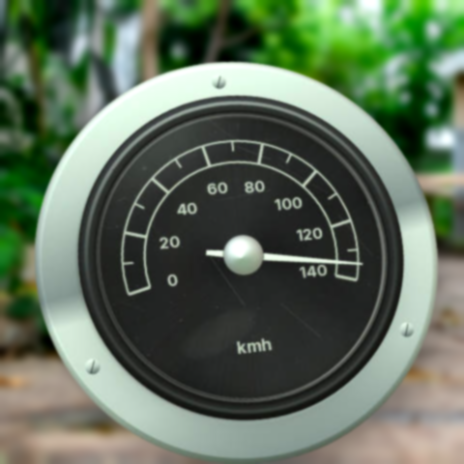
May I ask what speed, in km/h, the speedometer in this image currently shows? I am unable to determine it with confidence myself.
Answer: 135 km/h
